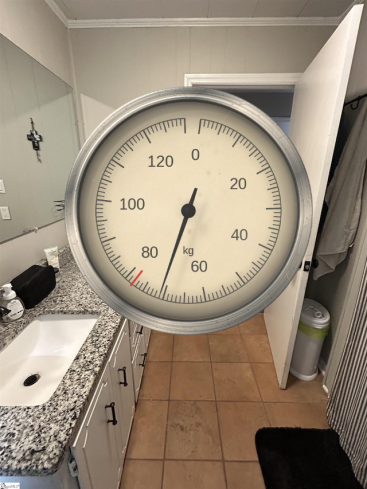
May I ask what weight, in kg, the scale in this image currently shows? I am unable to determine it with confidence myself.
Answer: 71 kg
